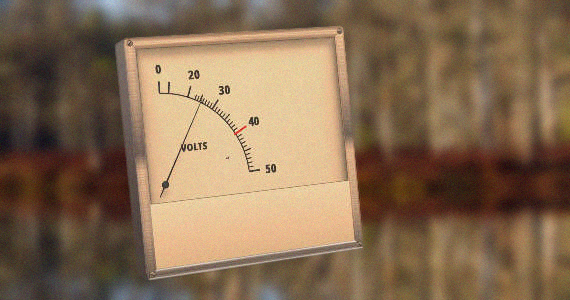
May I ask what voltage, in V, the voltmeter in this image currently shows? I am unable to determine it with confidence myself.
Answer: 25 V
